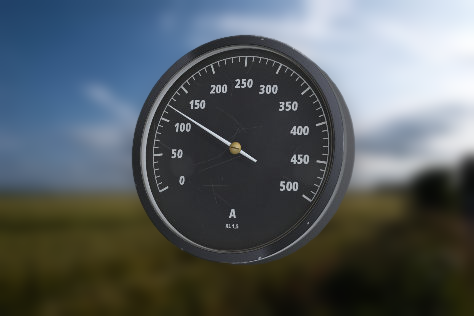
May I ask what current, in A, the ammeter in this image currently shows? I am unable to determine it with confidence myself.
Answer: 120 A
